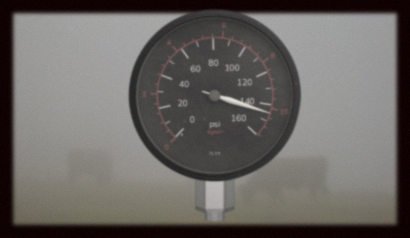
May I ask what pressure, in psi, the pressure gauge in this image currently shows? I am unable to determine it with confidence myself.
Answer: 145 psi
